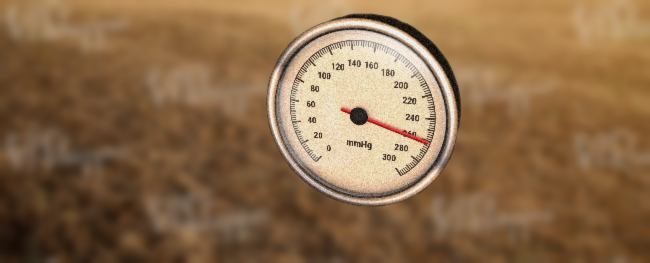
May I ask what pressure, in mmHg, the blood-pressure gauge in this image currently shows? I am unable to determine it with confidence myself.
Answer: 260 mmHg
